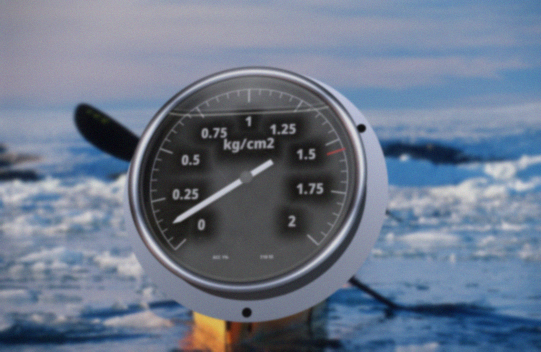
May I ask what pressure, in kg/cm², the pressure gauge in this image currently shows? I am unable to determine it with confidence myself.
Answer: 0.1 kg/cm²
